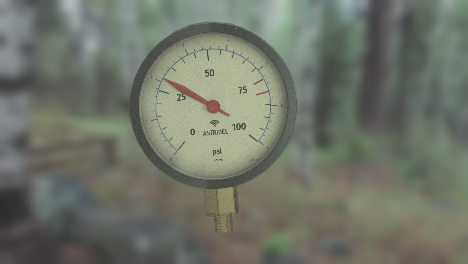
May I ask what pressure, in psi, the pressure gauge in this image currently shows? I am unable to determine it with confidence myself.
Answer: 30 psi
